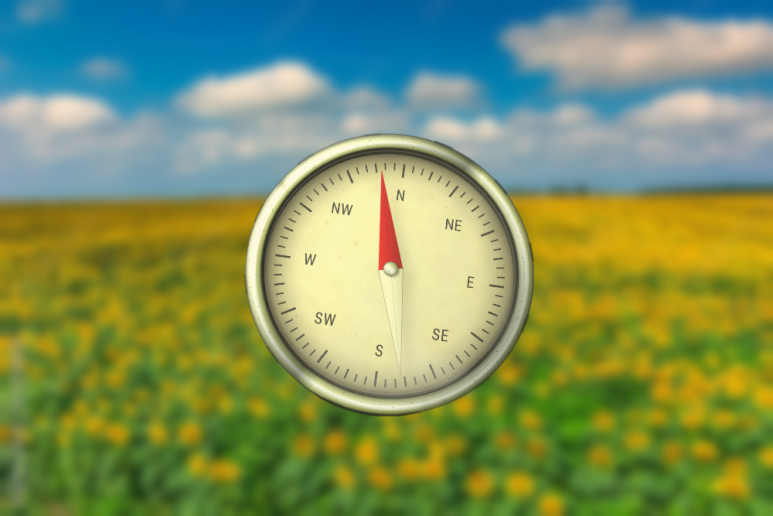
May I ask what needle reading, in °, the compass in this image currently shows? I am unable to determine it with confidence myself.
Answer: 347.5 °
